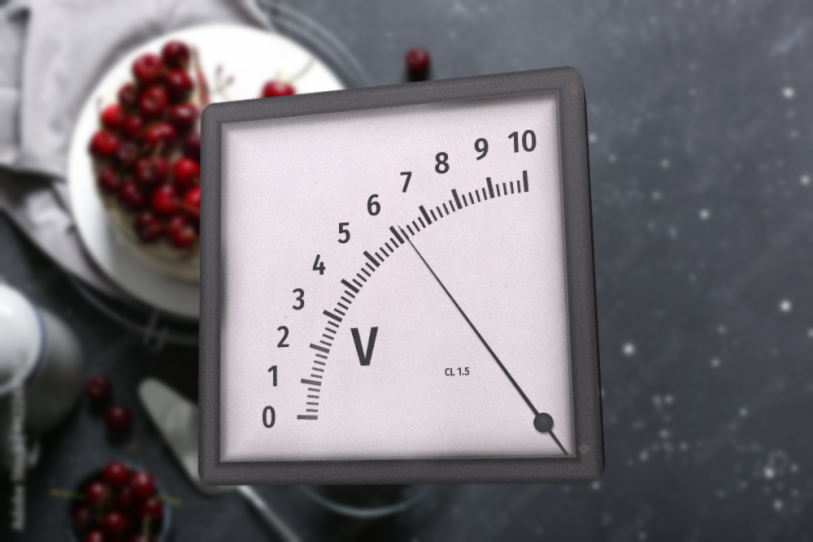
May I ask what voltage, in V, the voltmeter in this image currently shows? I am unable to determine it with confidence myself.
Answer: 6.2 V
